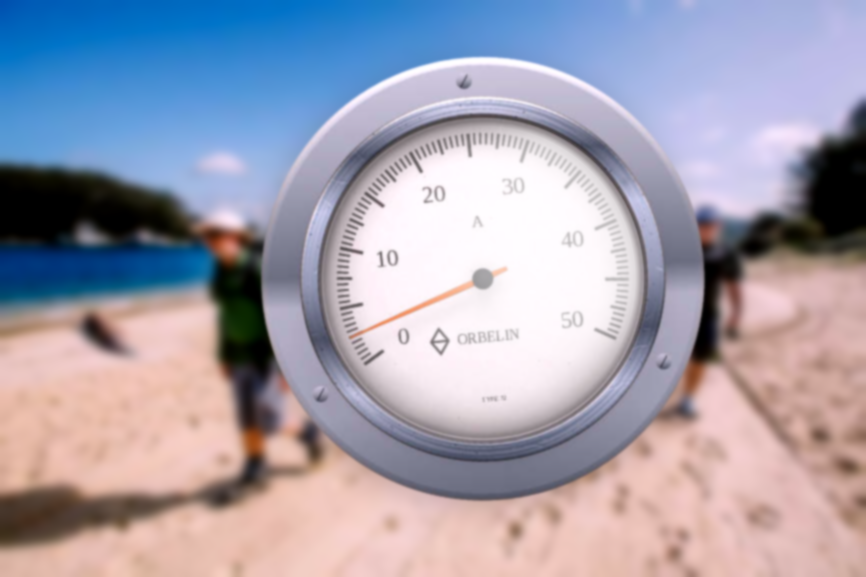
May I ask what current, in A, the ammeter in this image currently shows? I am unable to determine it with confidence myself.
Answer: 2.5 A
